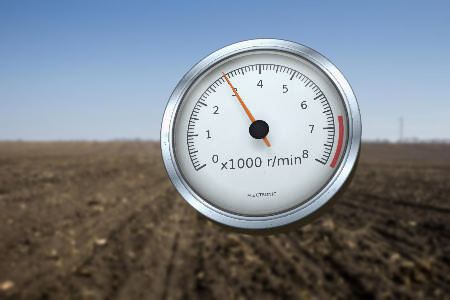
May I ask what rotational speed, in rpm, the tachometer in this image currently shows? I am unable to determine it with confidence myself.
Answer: 3000 rpm
